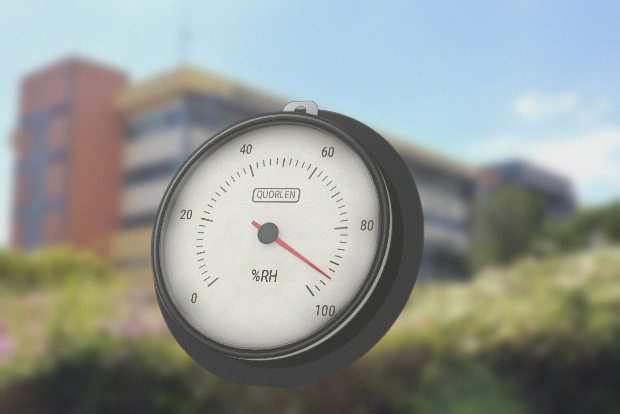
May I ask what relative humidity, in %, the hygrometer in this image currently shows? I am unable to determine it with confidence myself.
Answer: 94 %
